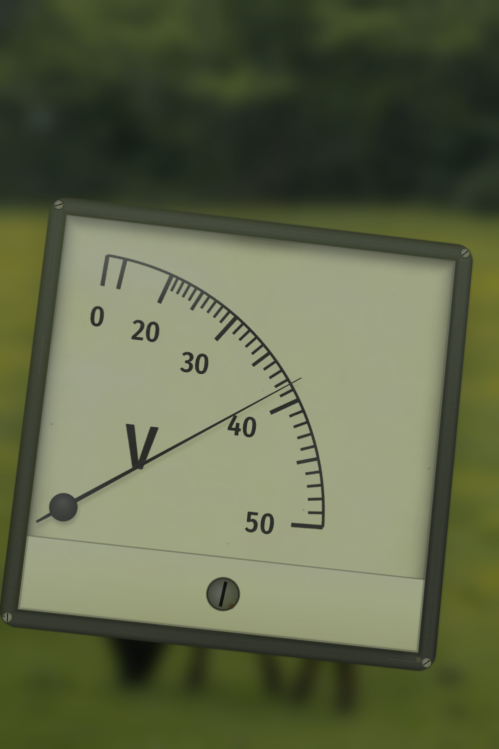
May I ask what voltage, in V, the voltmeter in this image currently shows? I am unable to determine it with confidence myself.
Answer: 38.5 V
